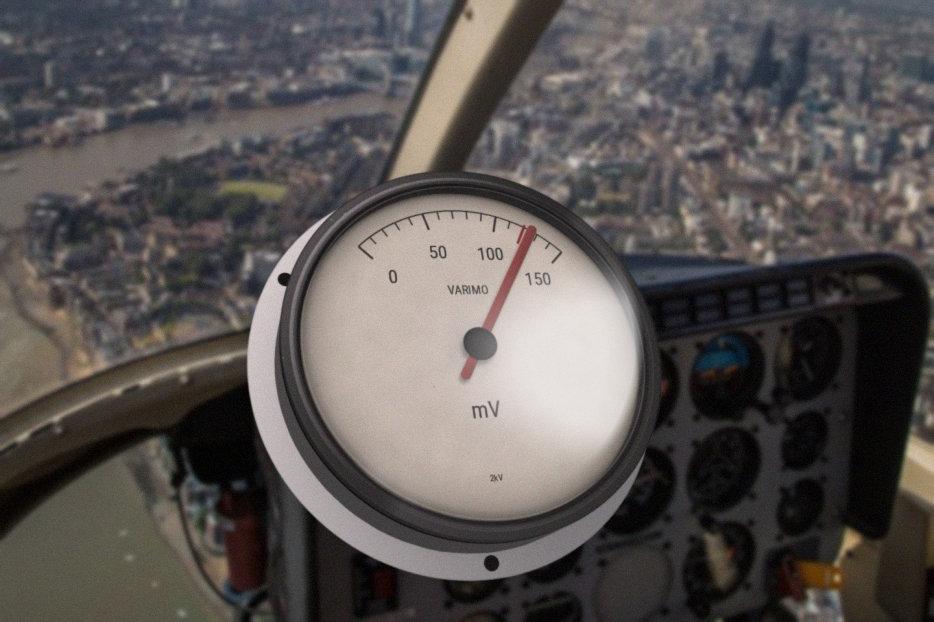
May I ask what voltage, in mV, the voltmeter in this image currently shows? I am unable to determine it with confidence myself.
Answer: 125 mV
